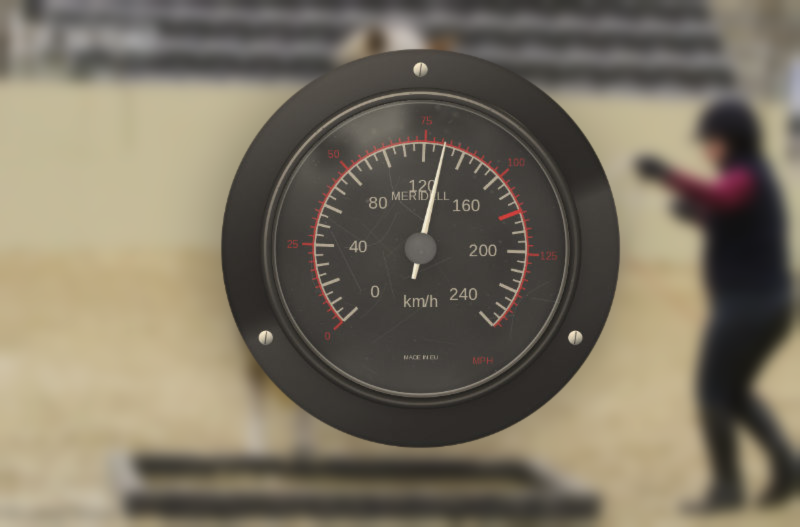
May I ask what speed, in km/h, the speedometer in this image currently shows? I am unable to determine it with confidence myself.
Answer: 130 km/h
